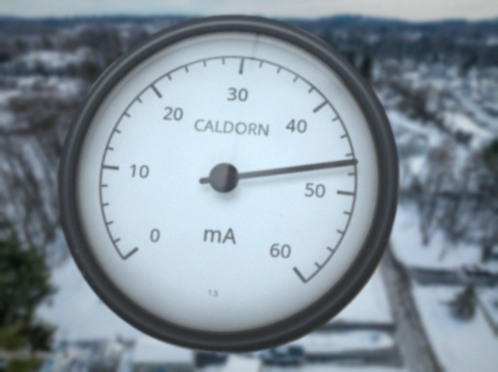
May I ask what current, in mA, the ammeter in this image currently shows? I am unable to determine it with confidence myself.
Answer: 47 mA
